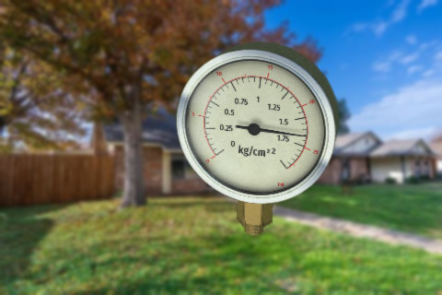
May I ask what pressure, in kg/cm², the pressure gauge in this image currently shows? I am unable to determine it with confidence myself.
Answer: 1.65 kg/cm²
